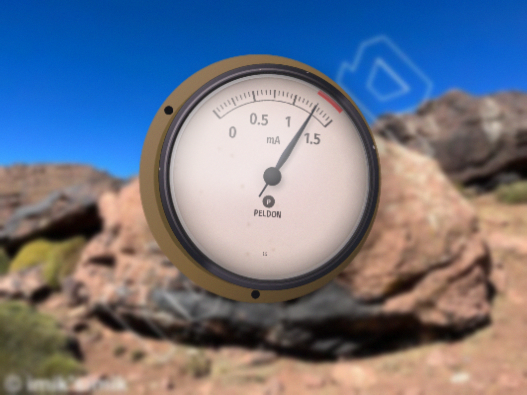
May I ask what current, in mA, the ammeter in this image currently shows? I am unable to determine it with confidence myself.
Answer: 1.25 mA
